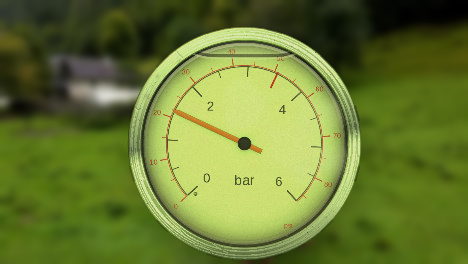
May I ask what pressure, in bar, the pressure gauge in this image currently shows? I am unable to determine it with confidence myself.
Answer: 1.5 bar
